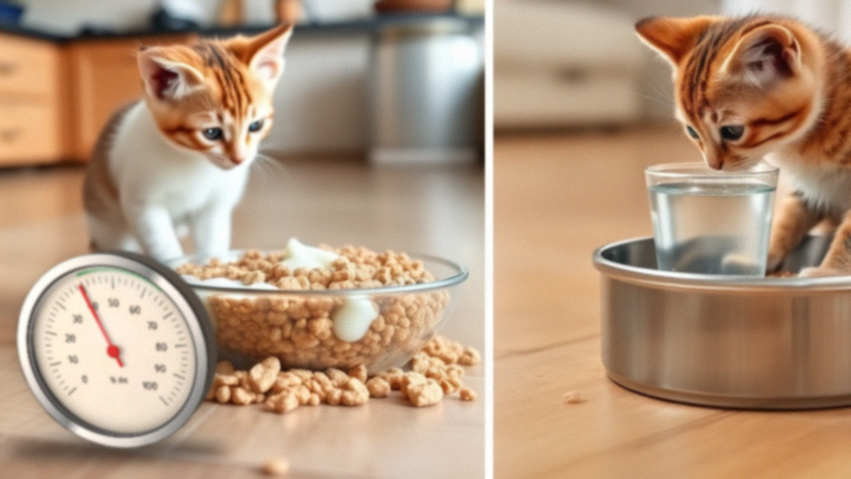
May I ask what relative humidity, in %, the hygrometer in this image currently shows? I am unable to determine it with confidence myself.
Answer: 40 %
